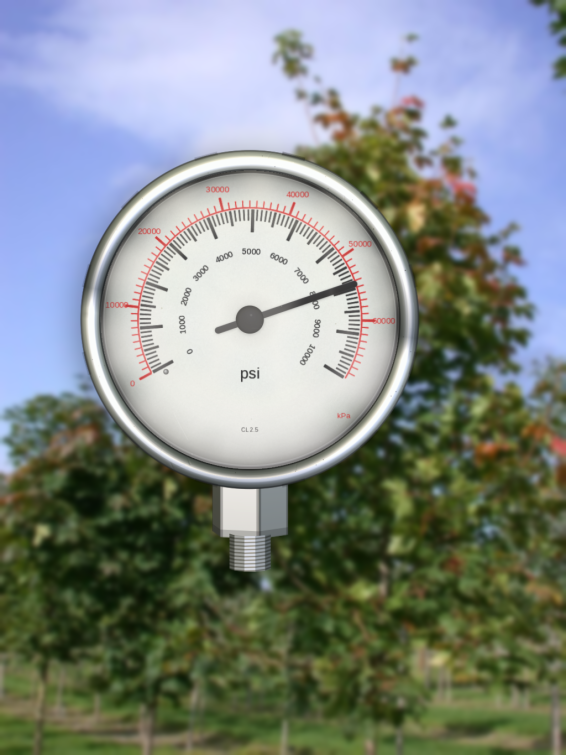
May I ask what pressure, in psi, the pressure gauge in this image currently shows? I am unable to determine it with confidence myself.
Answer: 7900 psi
